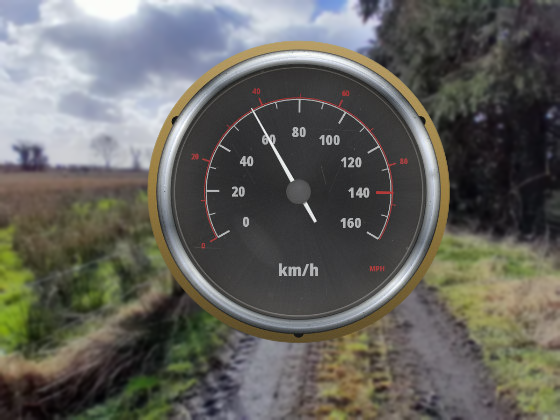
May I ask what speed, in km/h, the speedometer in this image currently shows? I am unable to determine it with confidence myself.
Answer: 60 km/h
